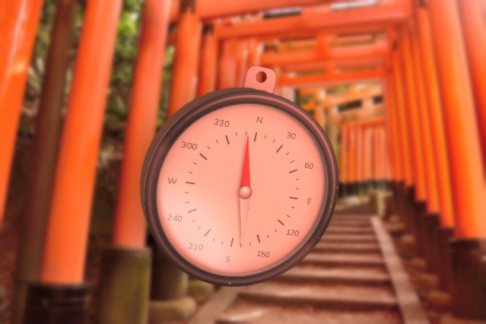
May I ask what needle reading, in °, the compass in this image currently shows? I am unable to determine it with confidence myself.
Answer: 350 °
